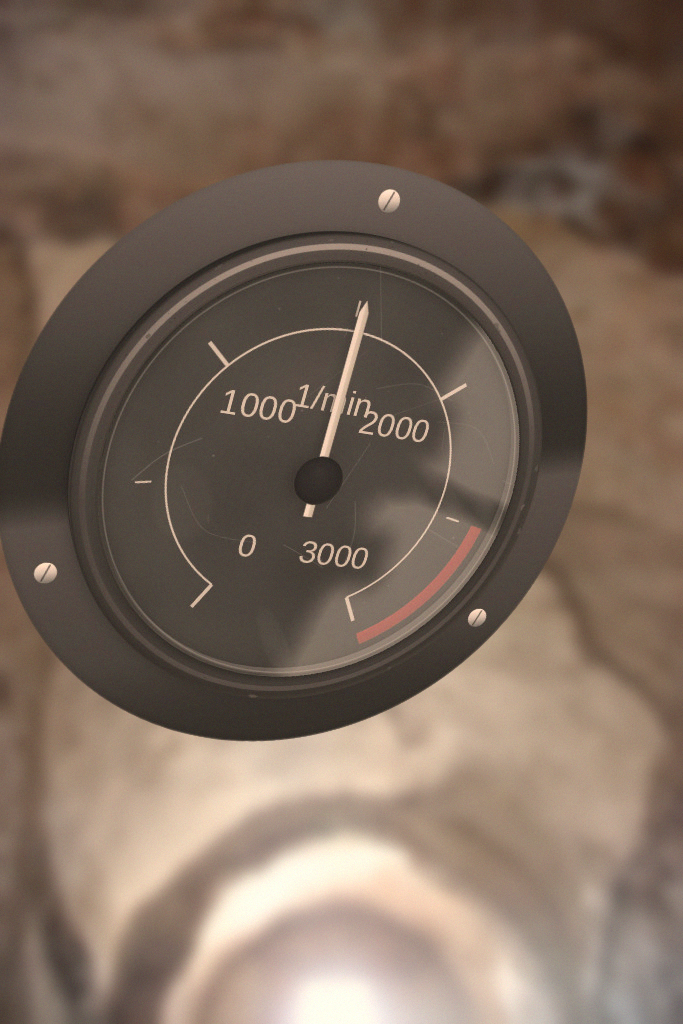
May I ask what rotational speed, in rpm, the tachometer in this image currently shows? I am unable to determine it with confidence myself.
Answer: 1500 rpm
